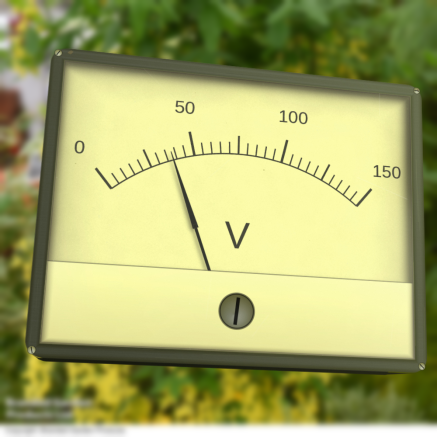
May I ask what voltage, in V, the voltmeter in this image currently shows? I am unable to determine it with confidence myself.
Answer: 37.5 V
